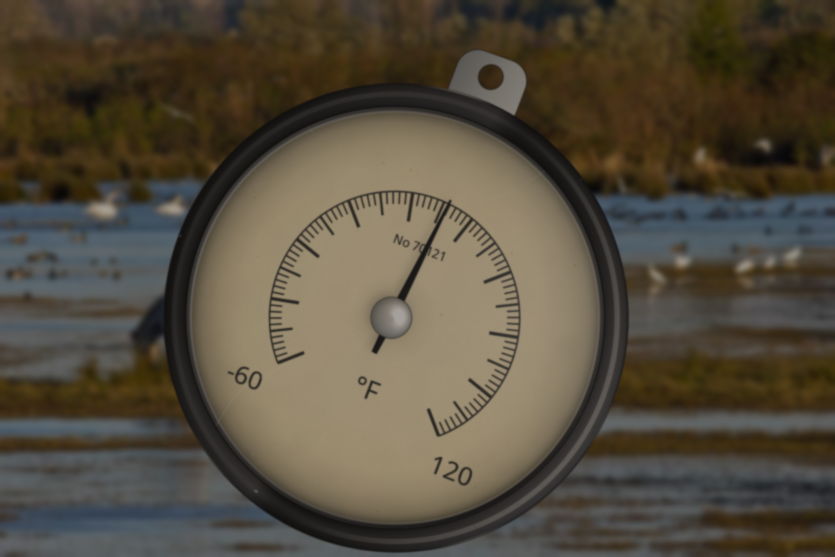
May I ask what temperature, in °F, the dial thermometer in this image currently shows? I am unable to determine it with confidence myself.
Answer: 32 °F
